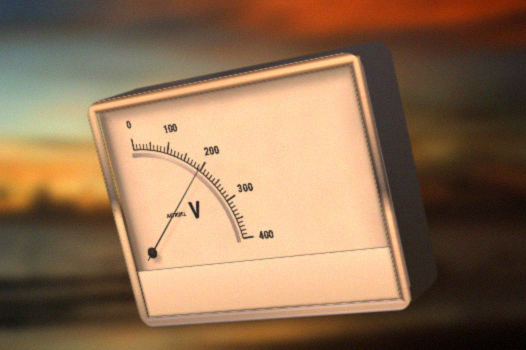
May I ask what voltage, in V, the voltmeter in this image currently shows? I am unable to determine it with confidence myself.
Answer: 200 V
